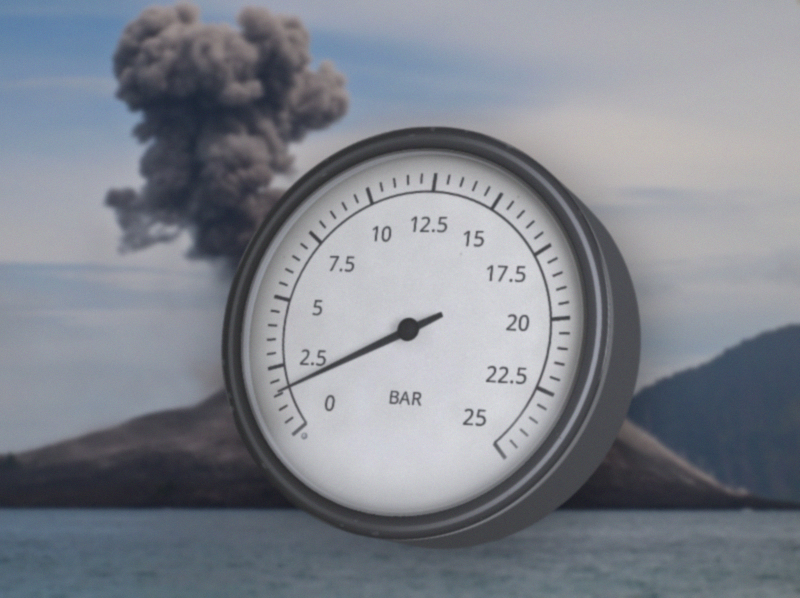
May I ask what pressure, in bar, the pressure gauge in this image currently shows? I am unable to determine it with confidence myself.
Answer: 1.5 bar
